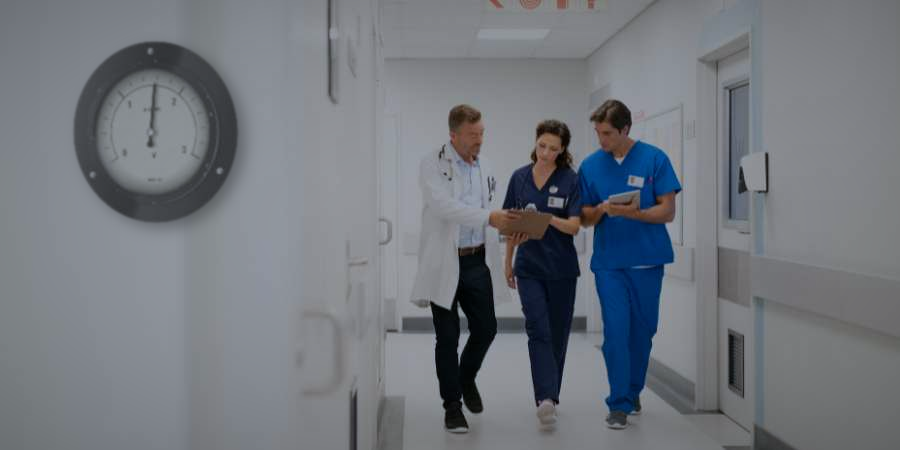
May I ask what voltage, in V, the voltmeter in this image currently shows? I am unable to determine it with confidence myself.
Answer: 1.6 V
